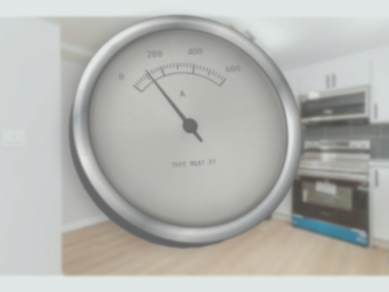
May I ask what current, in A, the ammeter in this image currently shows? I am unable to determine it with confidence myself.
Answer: 100 A
